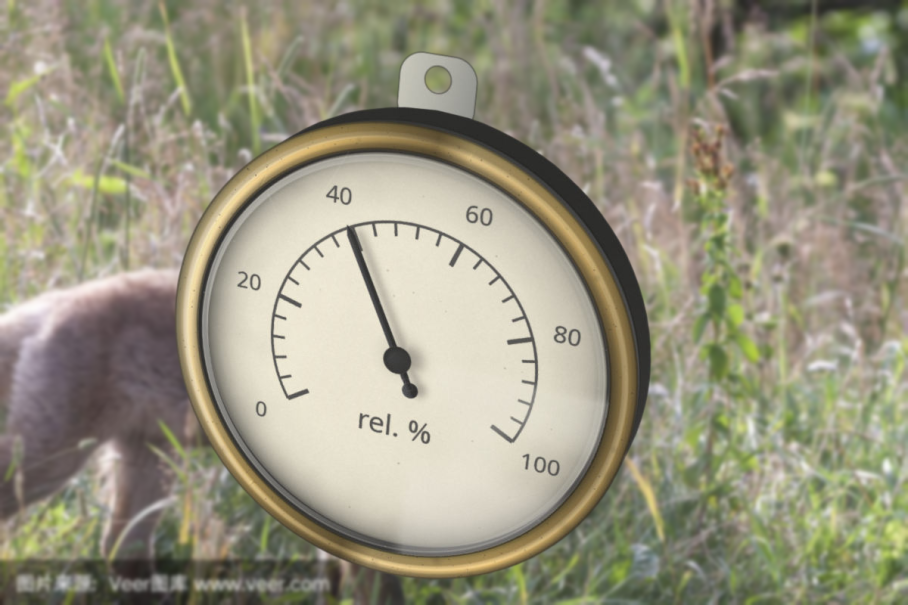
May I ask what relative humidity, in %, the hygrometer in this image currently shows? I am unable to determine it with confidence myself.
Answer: 40 %
